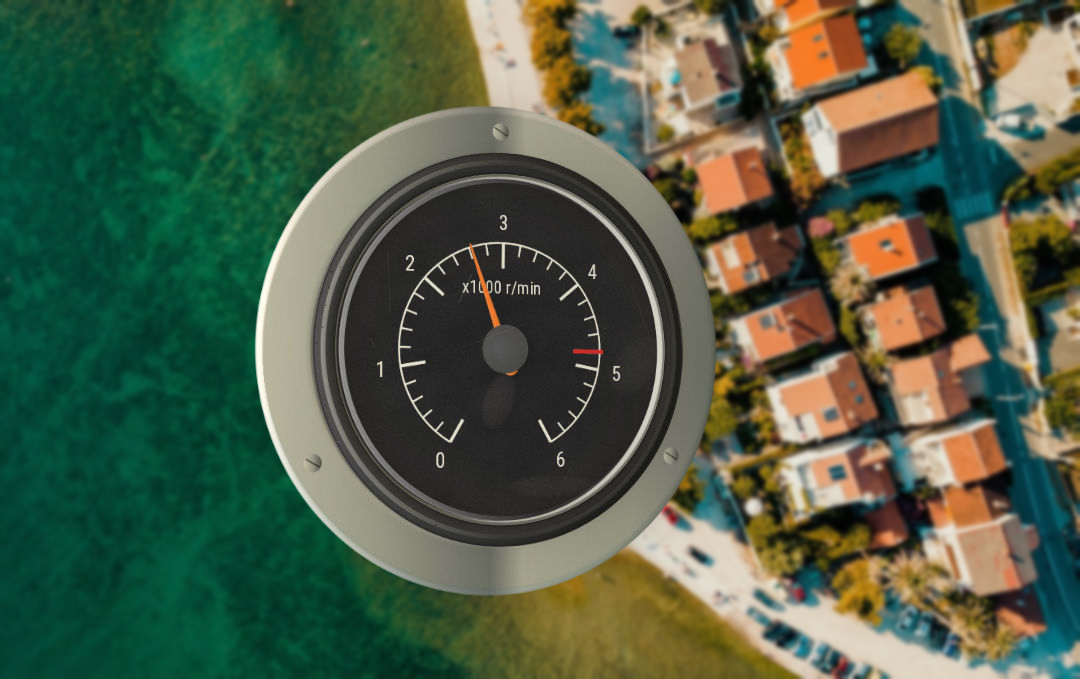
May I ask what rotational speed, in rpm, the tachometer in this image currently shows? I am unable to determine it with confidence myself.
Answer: 2600 rpm
